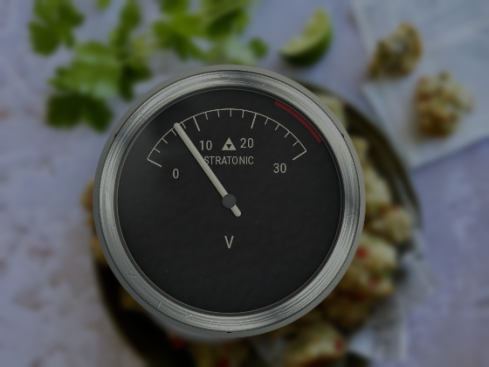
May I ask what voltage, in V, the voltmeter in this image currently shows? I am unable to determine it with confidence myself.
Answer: 7 V
